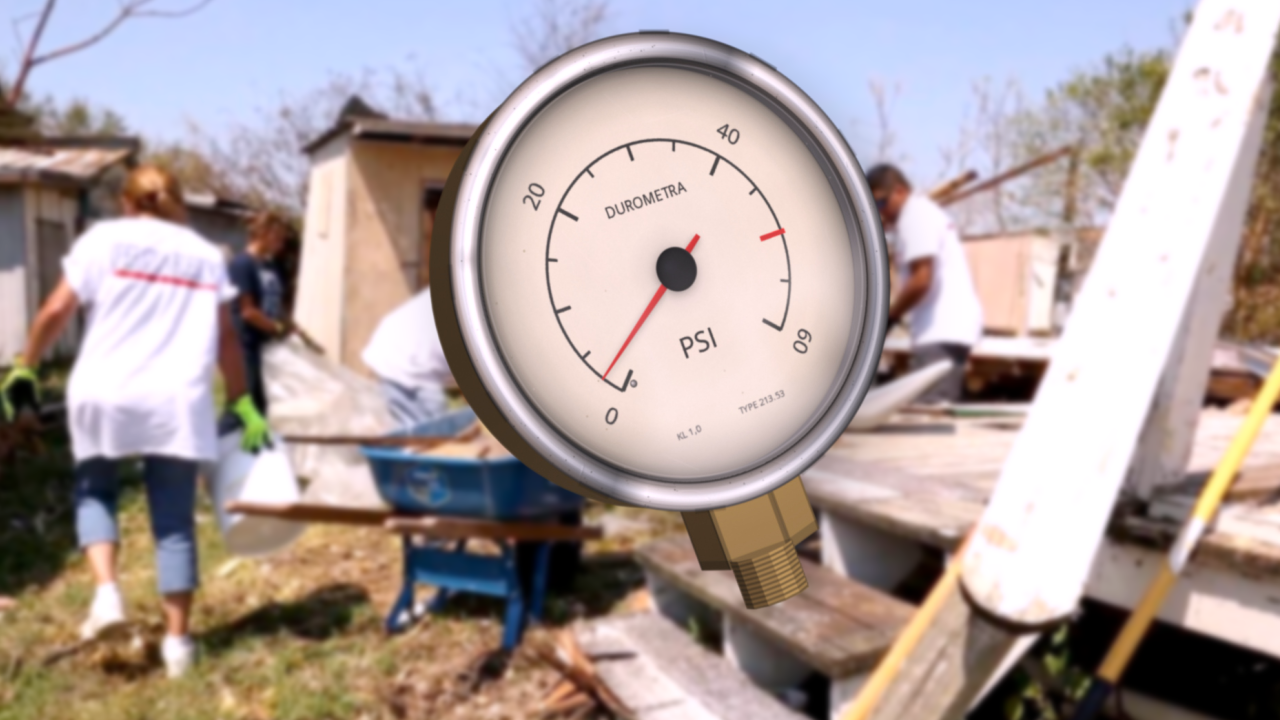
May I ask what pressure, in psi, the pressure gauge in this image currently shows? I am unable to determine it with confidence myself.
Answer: 2.5 psi
